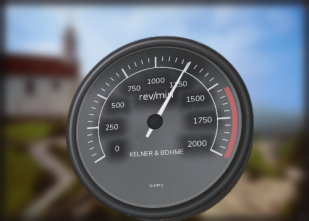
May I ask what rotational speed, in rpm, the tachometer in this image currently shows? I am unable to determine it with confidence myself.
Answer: 1250 rpm
